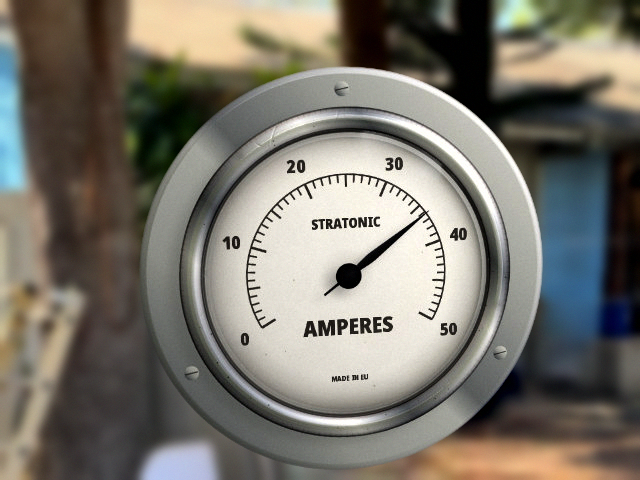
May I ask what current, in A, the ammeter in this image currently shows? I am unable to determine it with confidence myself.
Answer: 36 A
